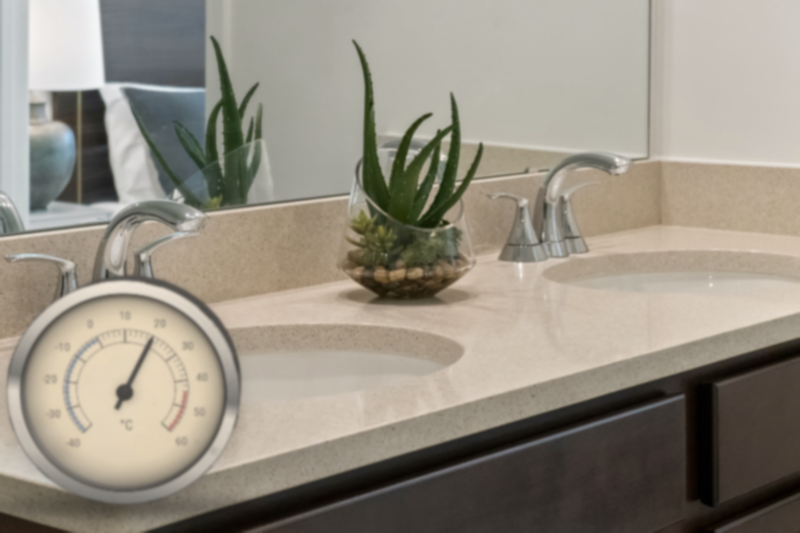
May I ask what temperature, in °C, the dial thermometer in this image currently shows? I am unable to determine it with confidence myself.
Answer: 20 °C
